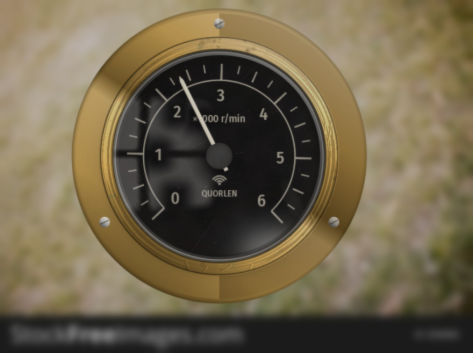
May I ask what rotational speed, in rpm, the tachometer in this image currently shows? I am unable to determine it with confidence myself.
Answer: 2375 rpm
